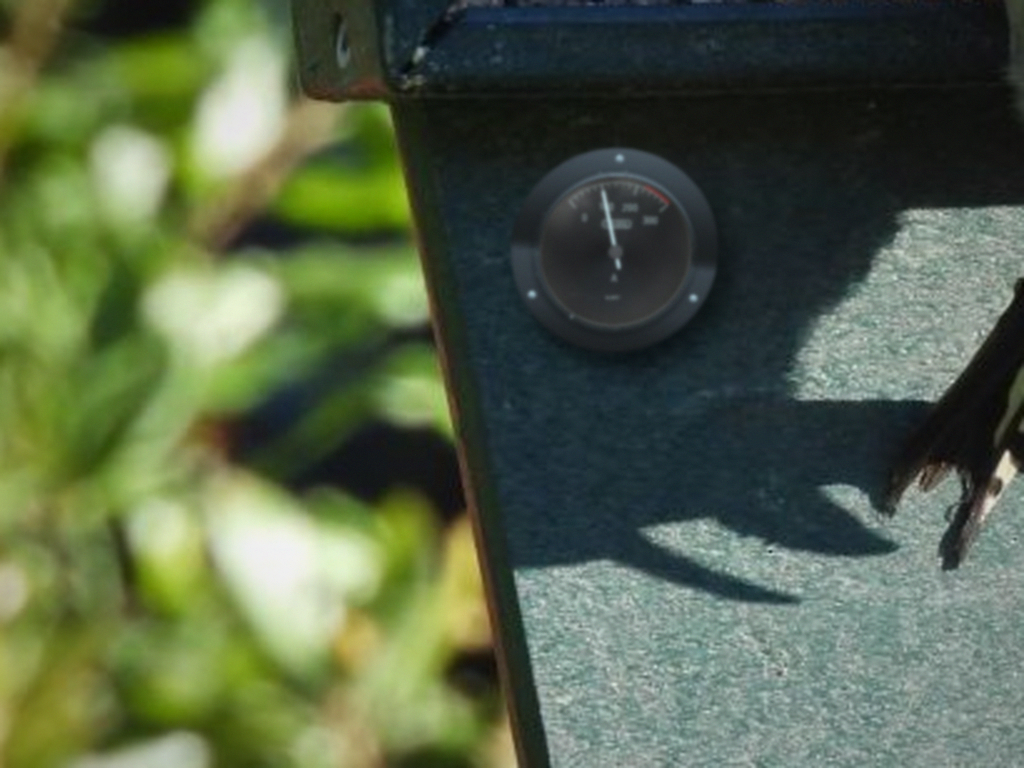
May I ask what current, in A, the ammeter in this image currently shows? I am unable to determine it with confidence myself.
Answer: 100 A
